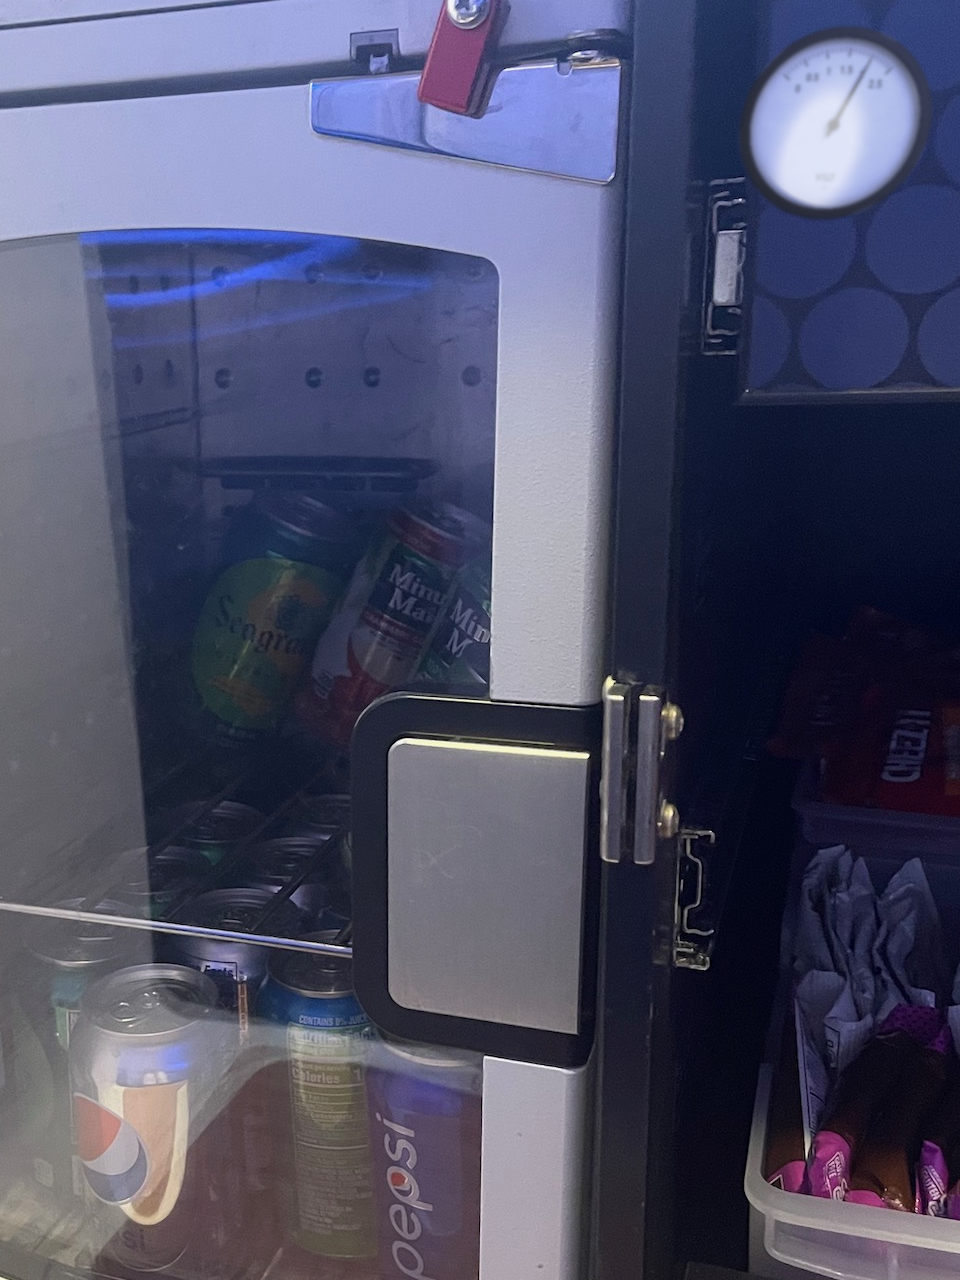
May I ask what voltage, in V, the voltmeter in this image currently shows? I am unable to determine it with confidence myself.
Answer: 2 V
